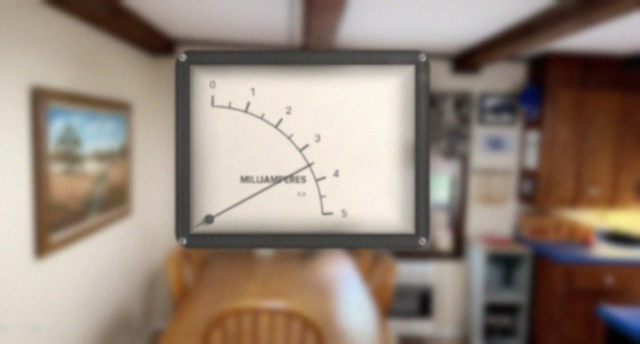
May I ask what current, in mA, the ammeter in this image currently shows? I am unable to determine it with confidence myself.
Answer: 3.5 mA
